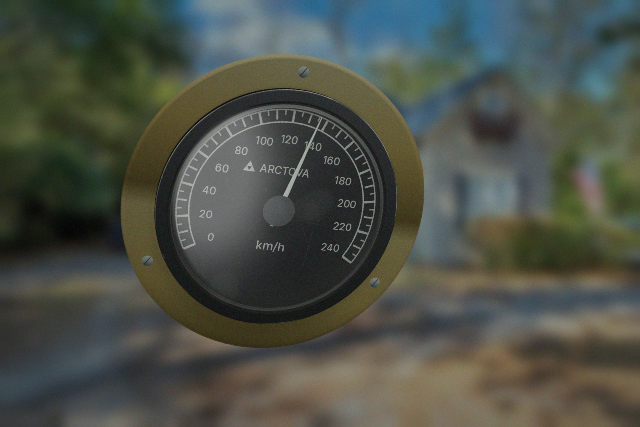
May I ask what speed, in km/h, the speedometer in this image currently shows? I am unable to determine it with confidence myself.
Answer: 135 km/h
